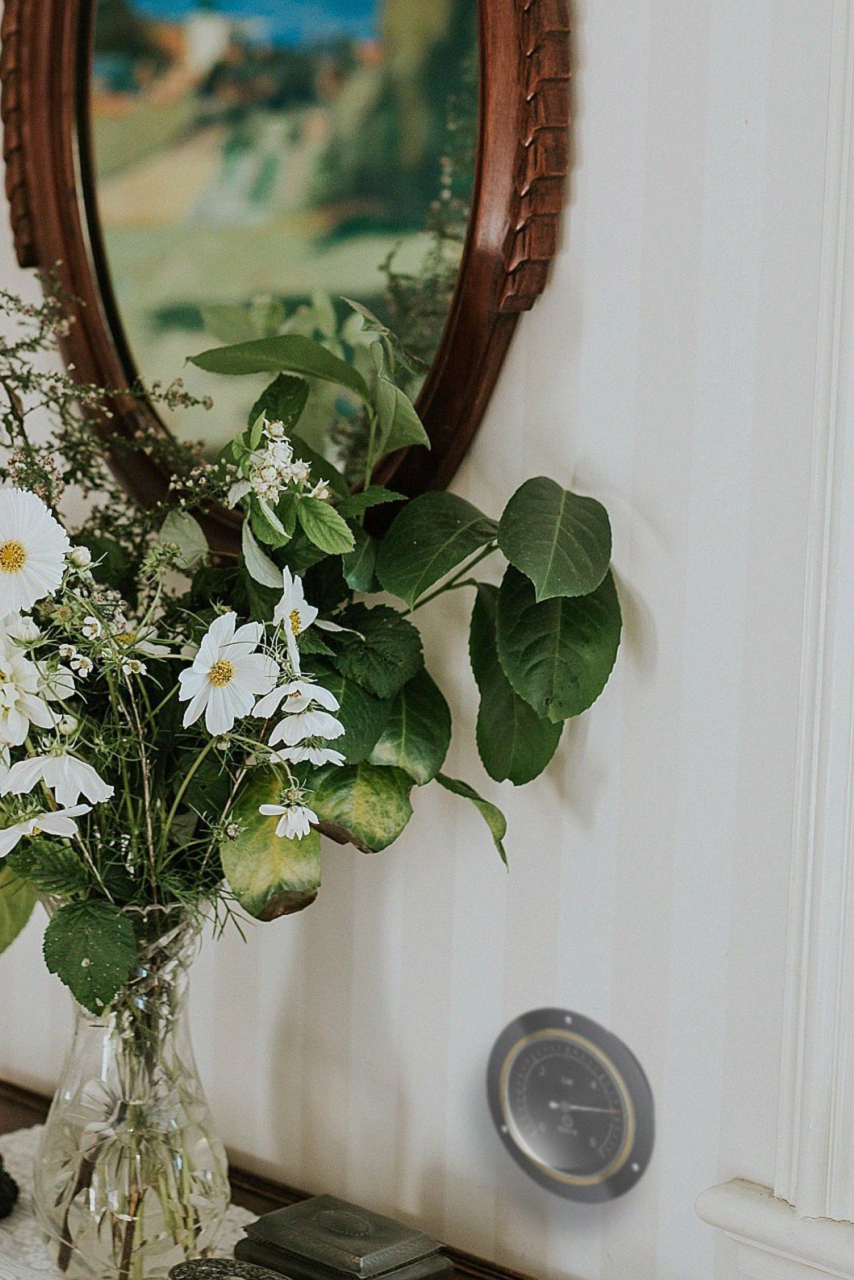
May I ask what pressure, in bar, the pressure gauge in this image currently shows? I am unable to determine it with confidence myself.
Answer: 4.8 bar
